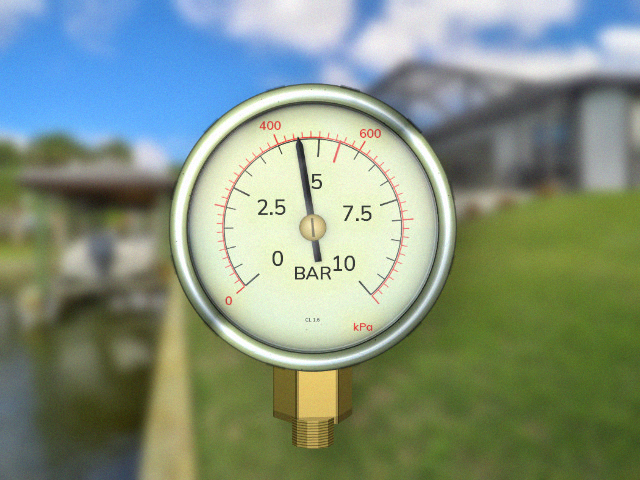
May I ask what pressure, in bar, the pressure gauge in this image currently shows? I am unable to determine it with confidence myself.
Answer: 4.5 bar
